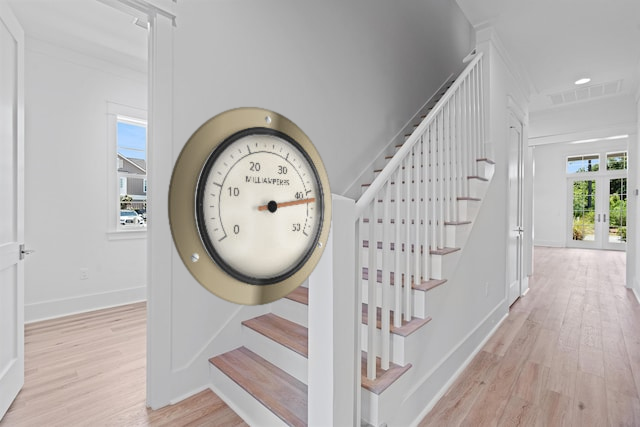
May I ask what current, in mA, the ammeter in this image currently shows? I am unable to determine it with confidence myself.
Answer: 42 mA
